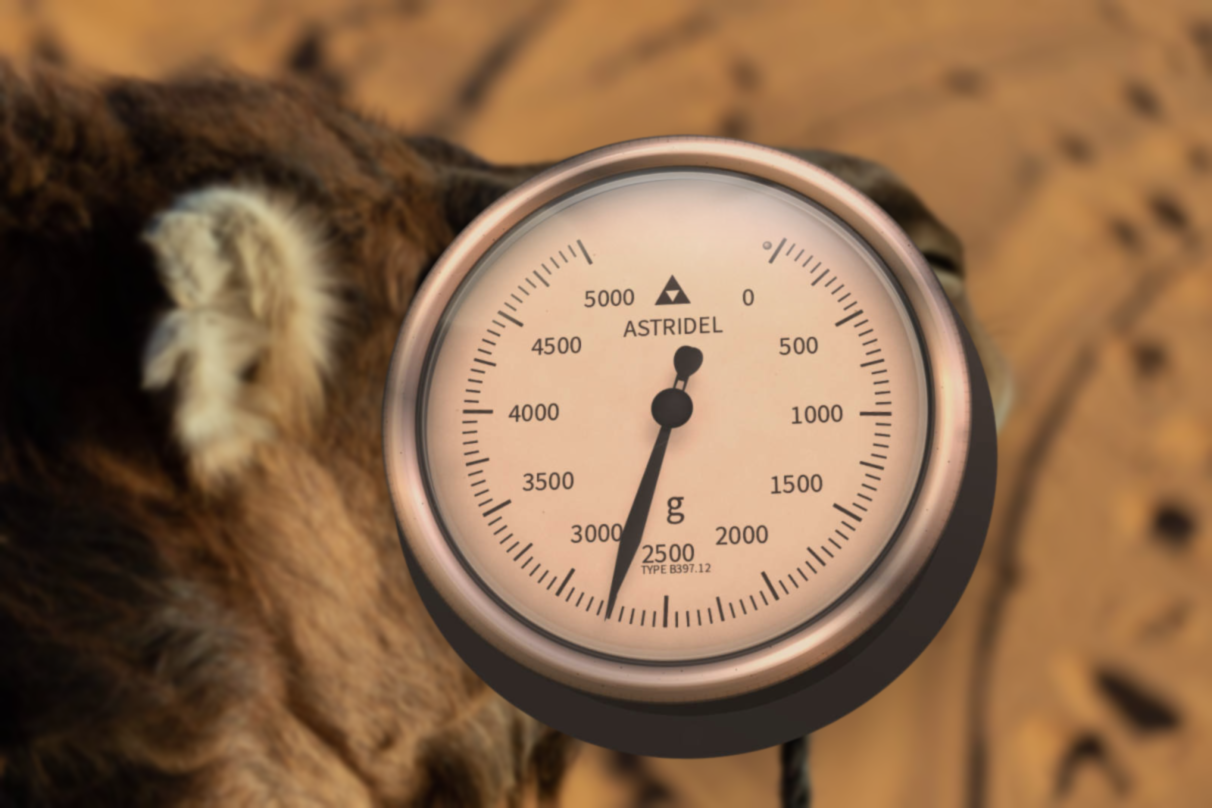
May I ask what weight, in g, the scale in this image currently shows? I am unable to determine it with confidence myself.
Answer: 2750 g
